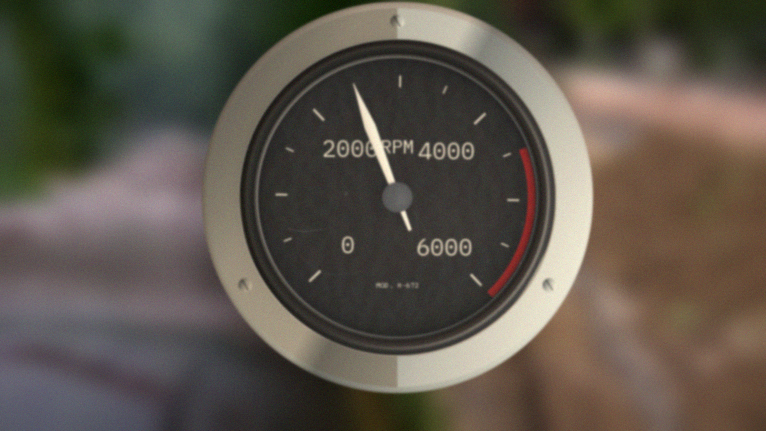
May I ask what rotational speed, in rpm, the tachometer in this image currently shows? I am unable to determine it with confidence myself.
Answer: 2500 rpm
